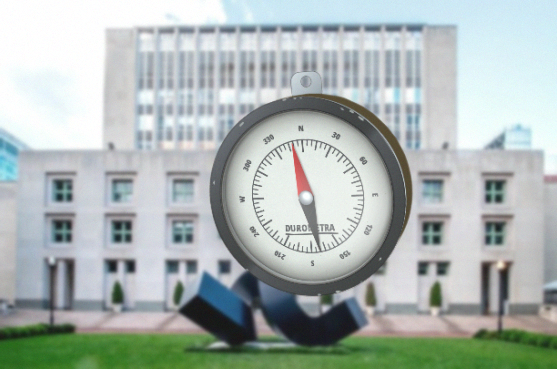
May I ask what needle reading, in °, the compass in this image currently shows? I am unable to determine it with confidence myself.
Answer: 350 °
